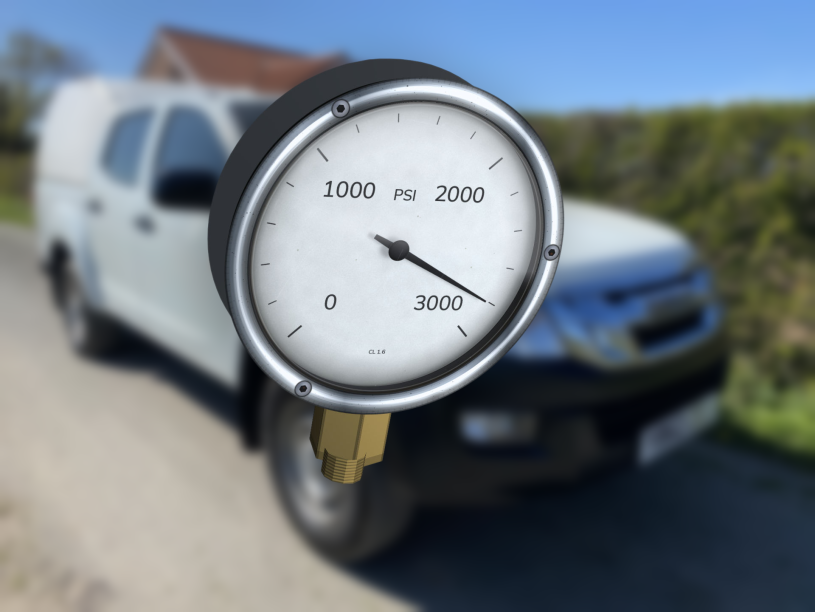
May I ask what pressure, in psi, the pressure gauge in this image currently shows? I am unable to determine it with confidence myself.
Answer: 2800 psi
